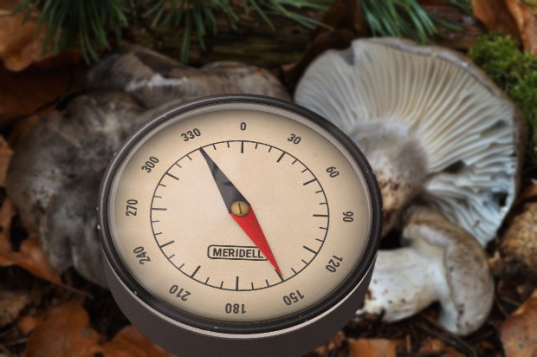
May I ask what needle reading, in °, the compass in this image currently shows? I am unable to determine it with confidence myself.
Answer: 150 °
